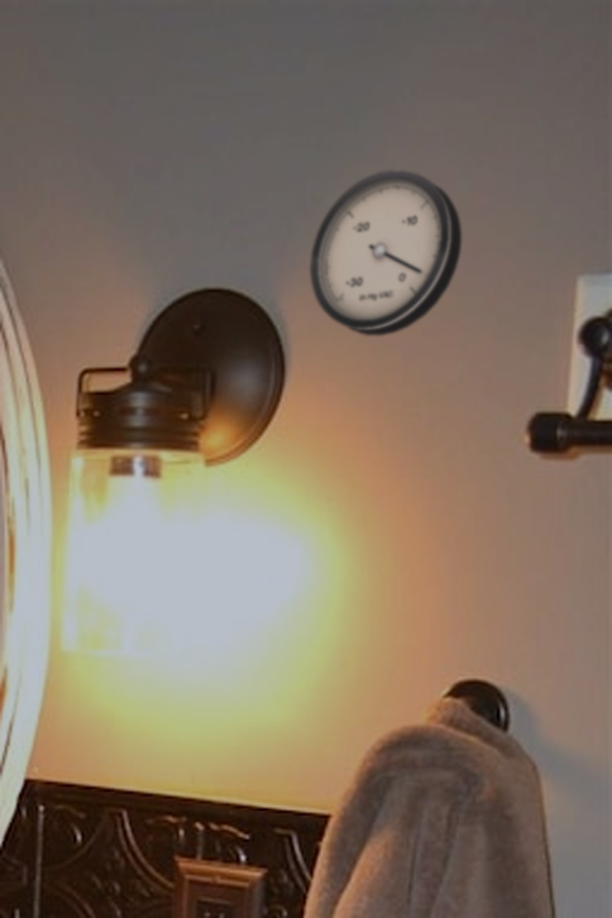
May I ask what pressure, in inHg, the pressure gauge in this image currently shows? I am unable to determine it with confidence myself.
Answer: -2 inHg
